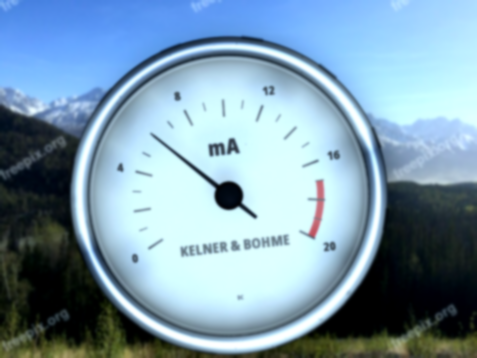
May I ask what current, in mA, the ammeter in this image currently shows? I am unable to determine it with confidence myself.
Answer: 6 mA
